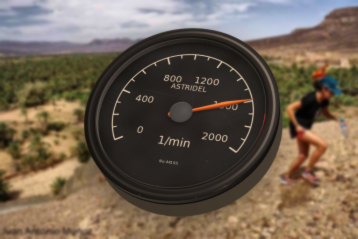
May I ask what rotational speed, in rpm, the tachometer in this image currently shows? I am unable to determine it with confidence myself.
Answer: 1600 rpm
